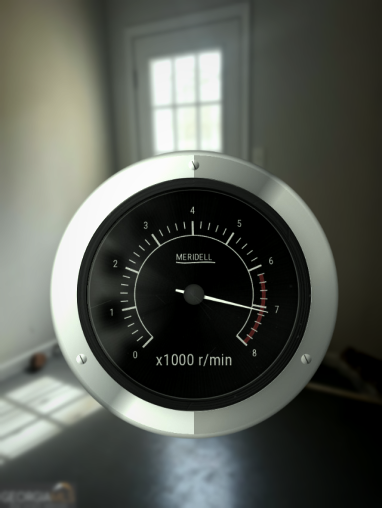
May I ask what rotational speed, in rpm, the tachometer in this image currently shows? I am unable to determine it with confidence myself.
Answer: 7100 rpm
